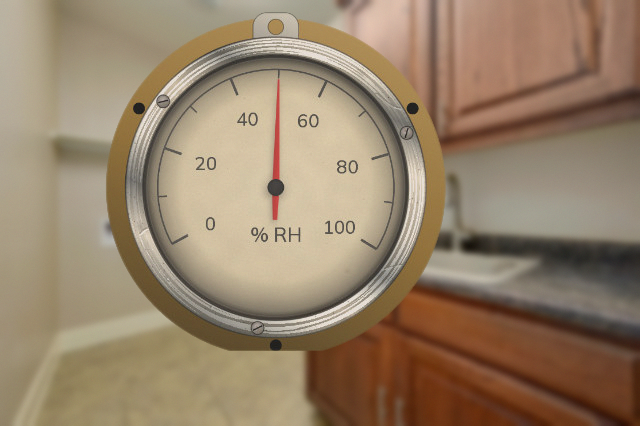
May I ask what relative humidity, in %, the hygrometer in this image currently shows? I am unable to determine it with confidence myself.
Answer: 50 %
